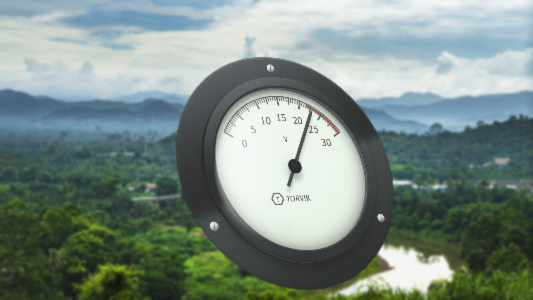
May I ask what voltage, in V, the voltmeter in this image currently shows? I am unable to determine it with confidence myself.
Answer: 22.5 V
